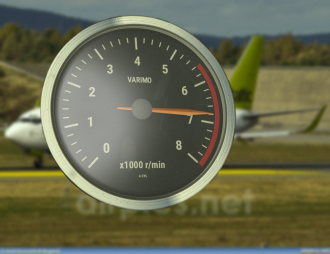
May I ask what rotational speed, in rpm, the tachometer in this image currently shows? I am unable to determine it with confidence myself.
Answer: 6800 rpm
